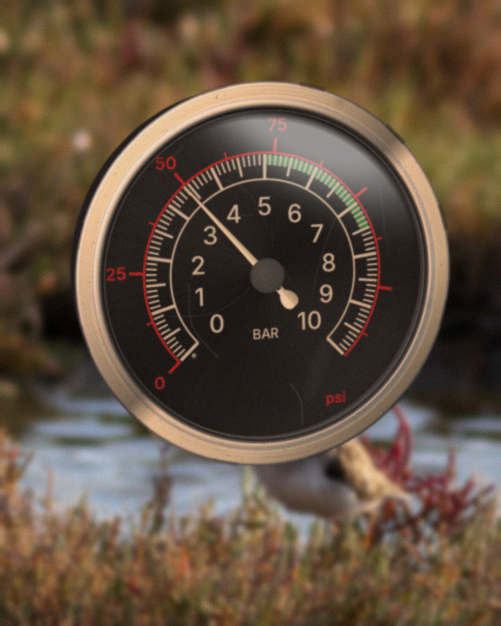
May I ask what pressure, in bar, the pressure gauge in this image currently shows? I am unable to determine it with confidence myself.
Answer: 3.4 bar
